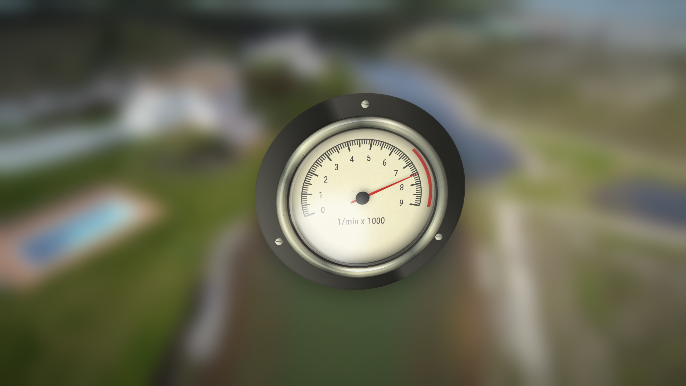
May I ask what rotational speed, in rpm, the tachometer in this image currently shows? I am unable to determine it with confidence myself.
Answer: 7500 rpm
